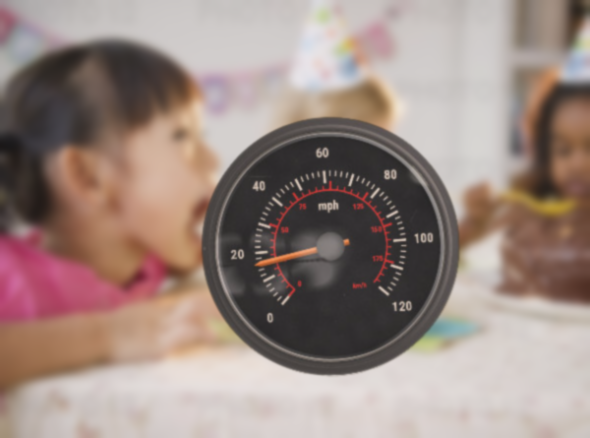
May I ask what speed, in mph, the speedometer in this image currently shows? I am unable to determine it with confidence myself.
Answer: 16 mph
